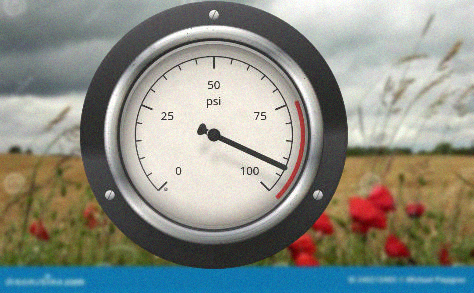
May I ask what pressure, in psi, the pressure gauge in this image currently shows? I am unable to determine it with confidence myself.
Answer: 92.5 psi
